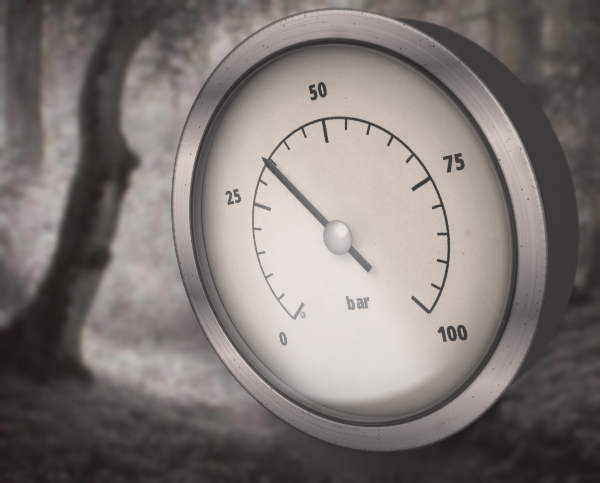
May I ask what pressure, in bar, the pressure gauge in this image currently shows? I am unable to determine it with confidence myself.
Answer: 35 bar
